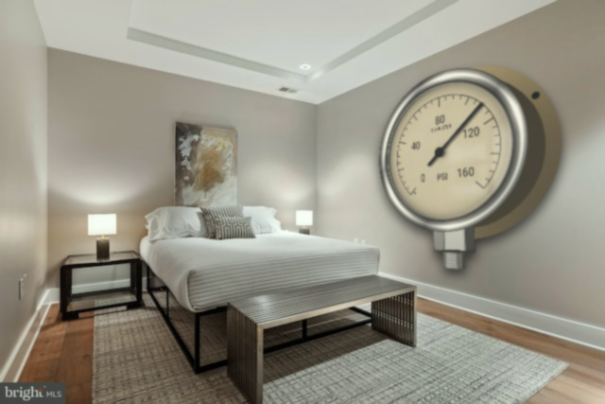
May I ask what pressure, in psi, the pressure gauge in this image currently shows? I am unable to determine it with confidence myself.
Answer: 110 psi
